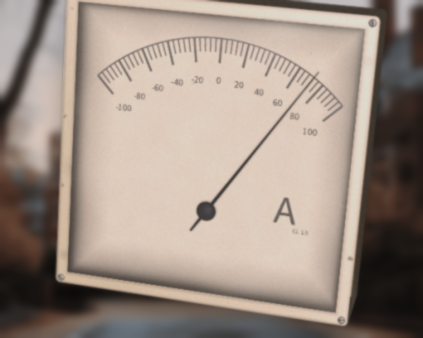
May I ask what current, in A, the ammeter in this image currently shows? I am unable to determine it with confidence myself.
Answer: 72 A
